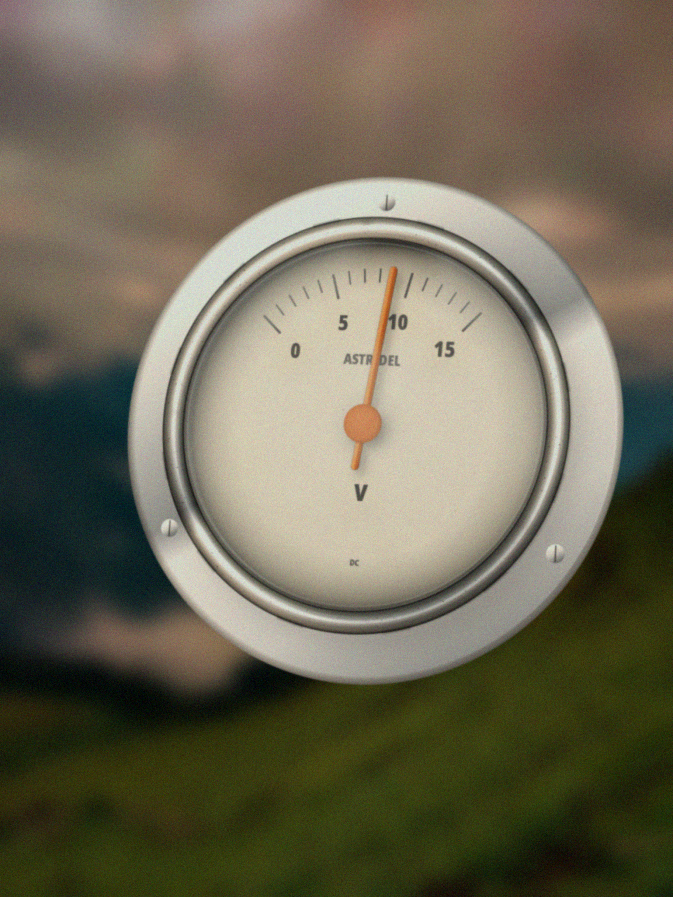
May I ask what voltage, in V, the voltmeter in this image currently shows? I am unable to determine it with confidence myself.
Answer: 9 V
